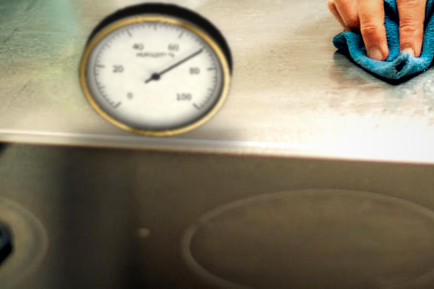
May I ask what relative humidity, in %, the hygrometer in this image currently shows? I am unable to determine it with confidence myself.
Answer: 70 %
